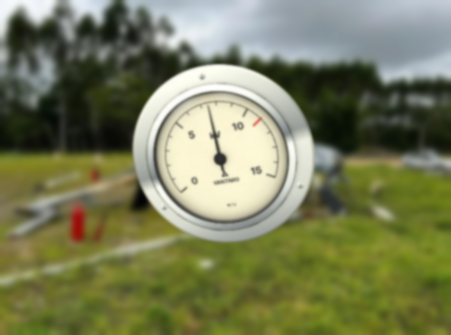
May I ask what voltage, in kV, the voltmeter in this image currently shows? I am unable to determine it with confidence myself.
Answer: 7.5 kV
